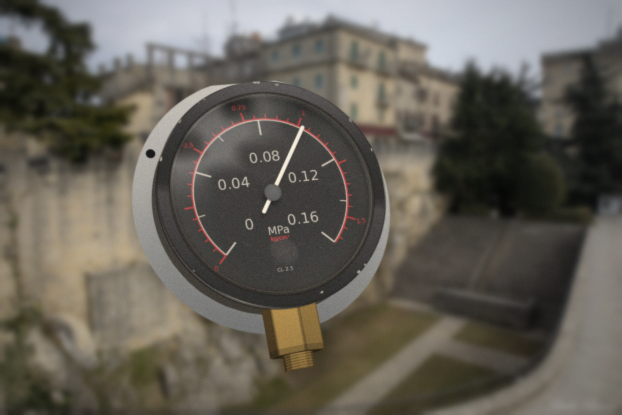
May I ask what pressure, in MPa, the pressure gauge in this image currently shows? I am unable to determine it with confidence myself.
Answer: 0.1 MPa
